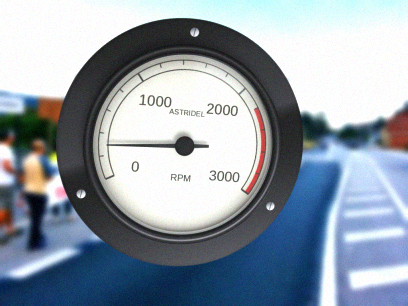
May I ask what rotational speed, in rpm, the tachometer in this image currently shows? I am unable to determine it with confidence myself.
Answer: 300 rpm
